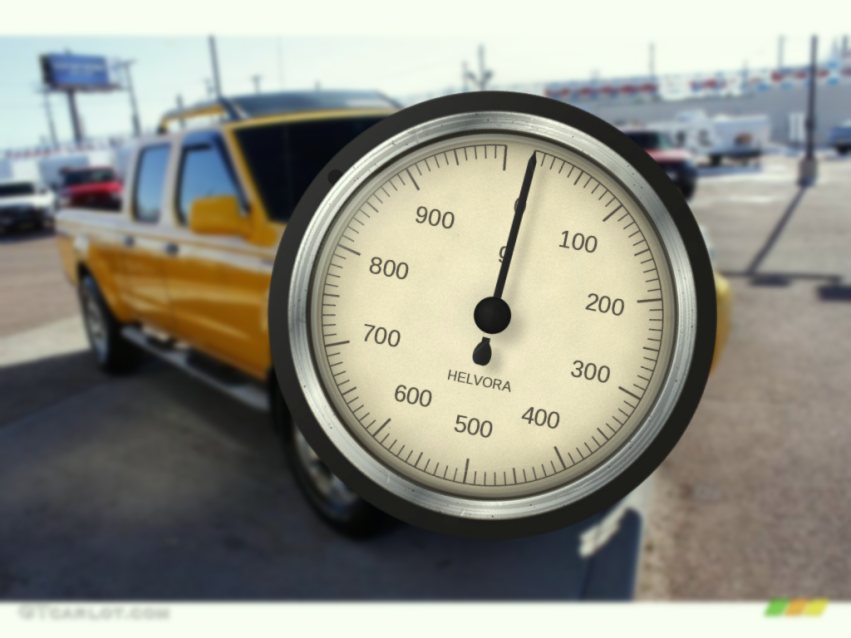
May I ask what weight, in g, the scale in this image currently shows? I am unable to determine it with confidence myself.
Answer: 0 g
